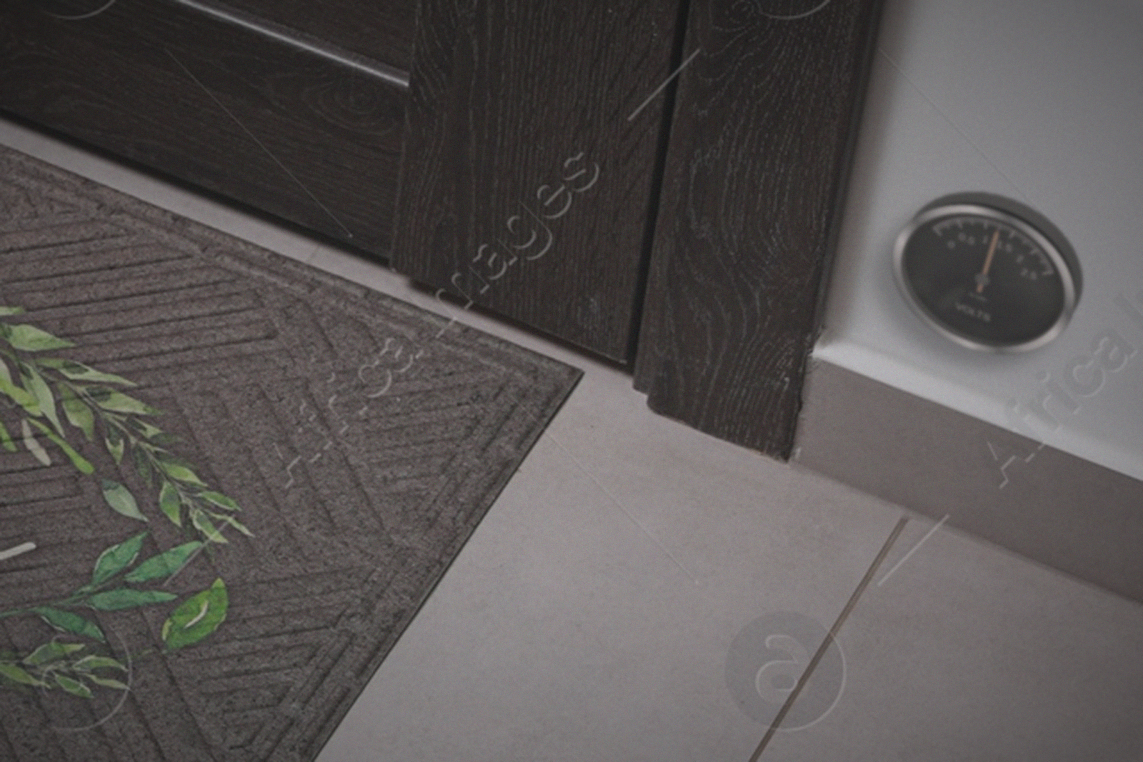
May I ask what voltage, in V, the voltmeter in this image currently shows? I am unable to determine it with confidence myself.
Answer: 1.25 V
